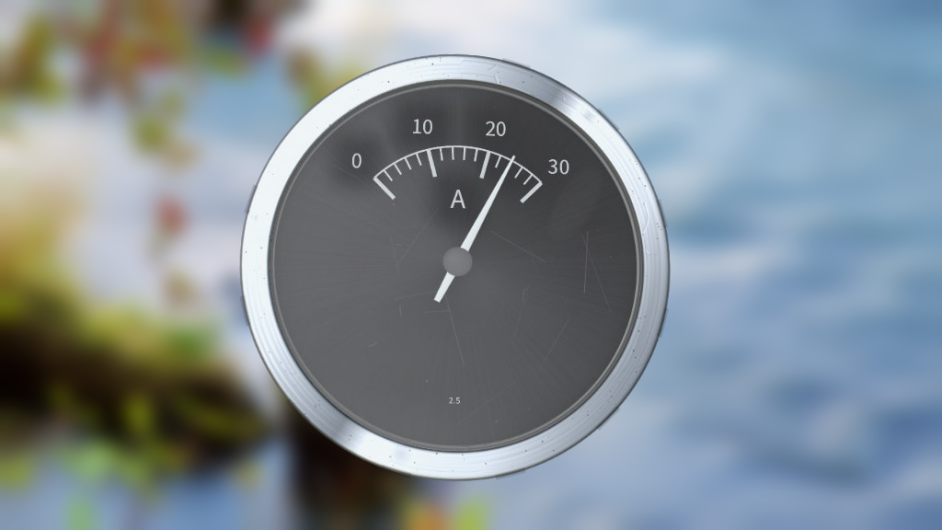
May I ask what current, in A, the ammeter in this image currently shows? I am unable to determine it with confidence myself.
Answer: 24 A
